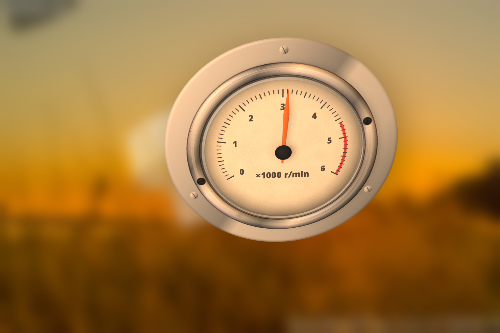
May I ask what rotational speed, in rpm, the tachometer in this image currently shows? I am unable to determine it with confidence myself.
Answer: 3100 rpm
